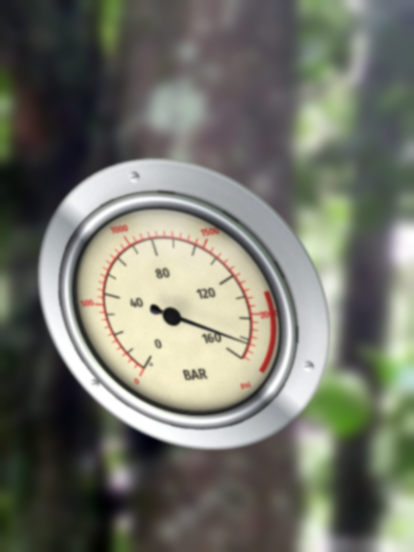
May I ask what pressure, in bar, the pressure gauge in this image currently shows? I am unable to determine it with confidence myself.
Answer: 150 bar
